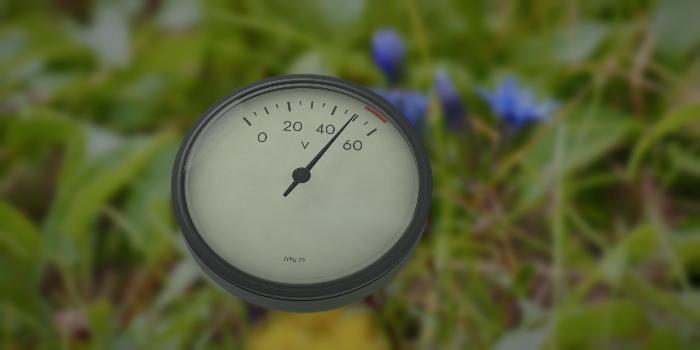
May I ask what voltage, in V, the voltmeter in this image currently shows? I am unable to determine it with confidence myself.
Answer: 50 V
